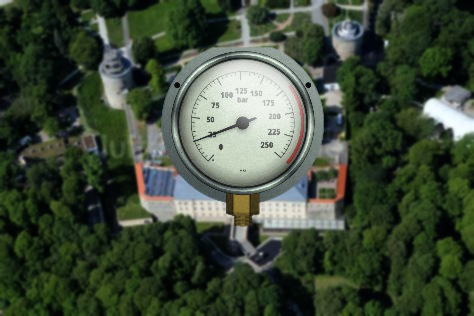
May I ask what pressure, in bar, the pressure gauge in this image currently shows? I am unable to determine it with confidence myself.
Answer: 25 bar
